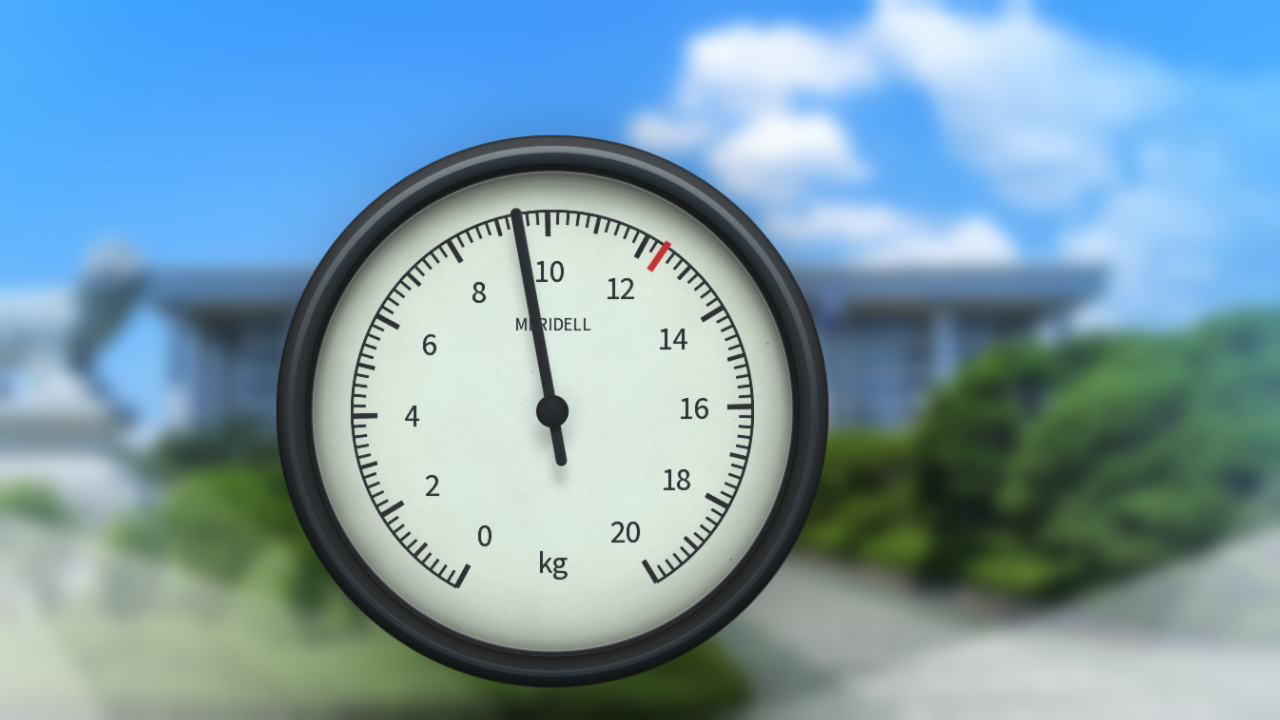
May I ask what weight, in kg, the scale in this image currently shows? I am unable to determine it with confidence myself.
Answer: 9.4 kg
